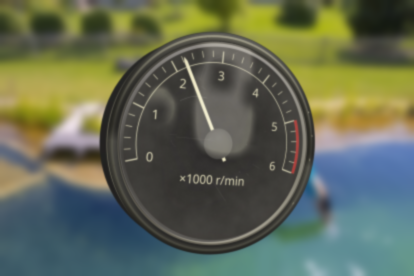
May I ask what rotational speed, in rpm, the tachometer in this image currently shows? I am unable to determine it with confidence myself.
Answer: 2200 rpm
